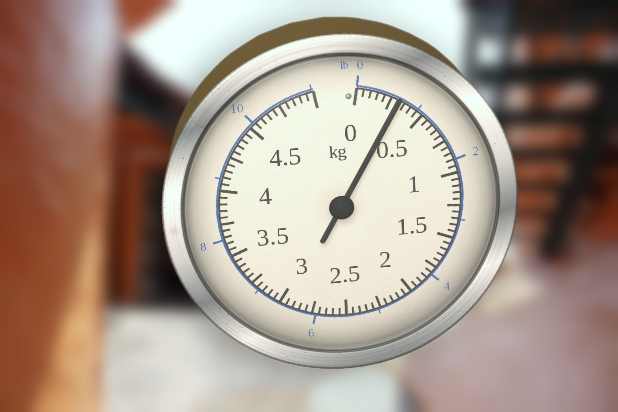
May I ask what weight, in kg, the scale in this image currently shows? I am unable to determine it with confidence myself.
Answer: 0.3 kg
